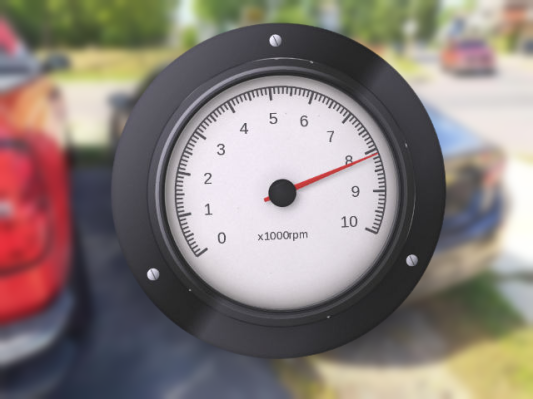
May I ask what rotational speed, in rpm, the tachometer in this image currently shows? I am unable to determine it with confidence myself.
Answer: 8100 rpm
